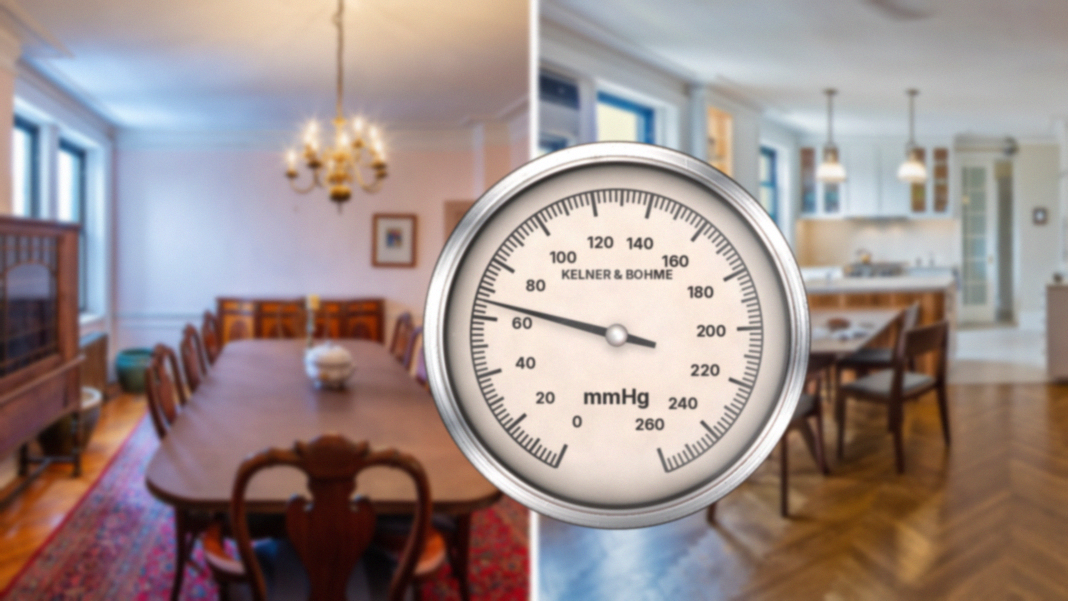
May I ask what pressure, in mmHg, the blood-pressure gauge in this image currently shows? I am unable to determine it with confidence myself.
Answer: 66 mmHg
